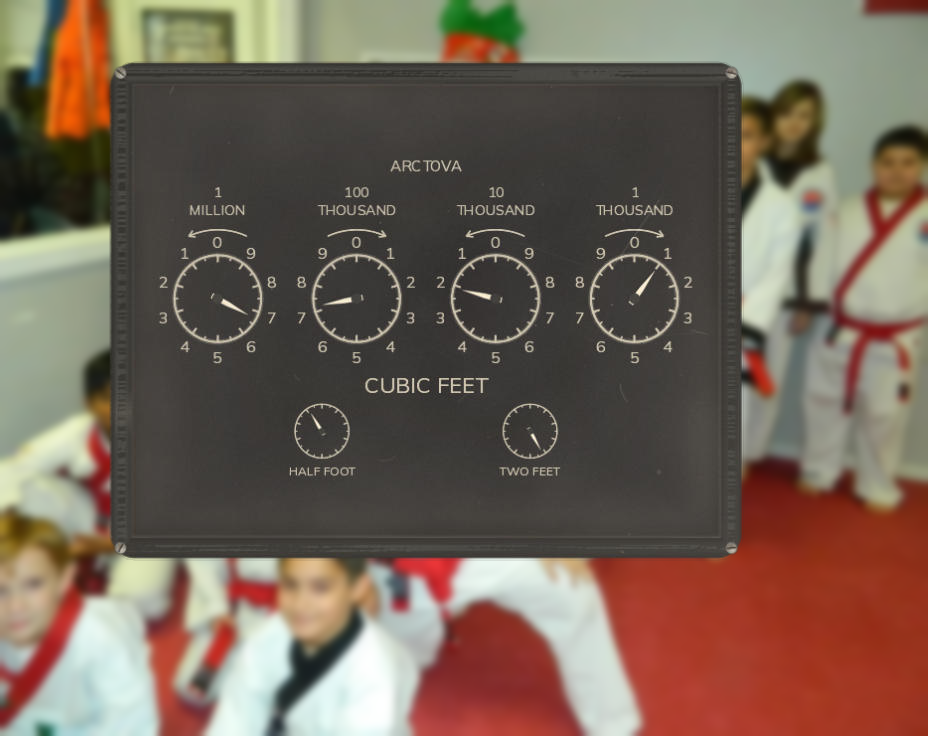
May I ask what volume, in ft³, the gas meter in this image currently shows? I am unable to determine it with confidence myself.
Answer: 672100 ft³
